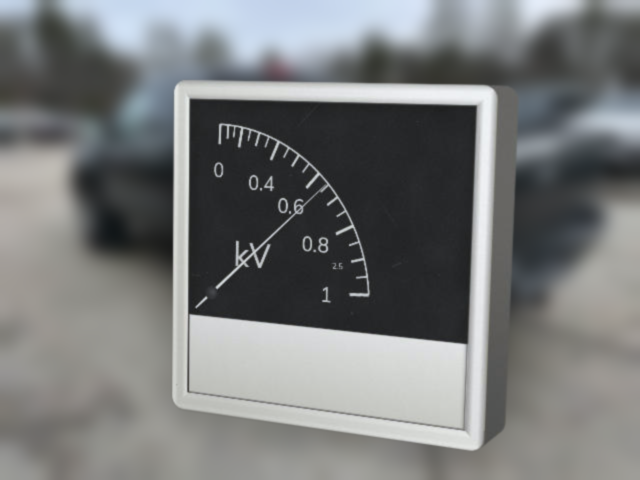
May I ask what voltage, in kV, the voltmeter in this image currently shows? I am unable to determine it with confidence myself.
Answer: 0.65 kV
